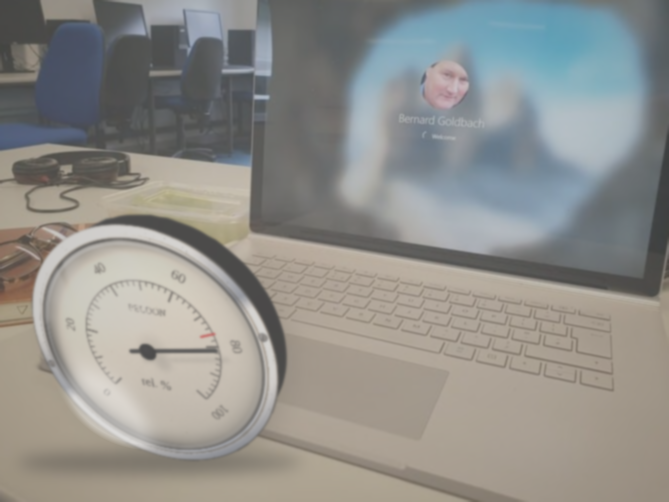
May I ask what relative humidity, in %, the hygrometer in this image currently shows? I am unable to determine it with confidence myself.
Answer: 80 %
